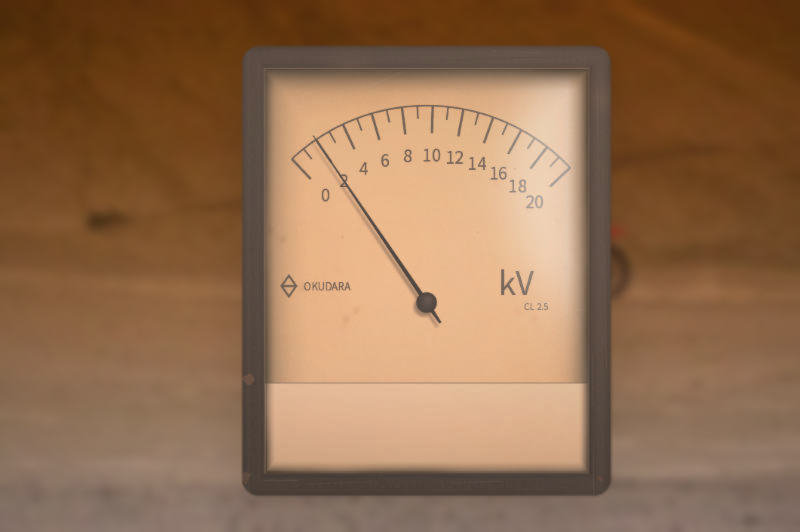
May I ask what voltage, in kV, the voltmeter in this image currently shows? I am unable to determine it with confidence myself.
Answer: 2 kV
